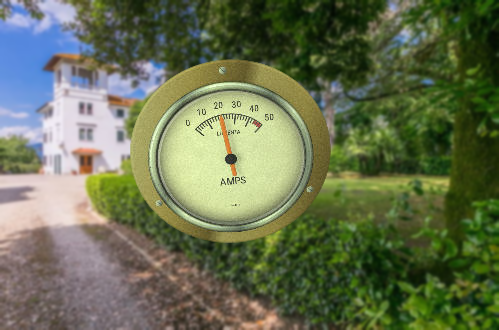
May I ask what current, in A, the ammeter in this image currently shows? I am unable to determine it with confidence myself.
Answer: 20 A
